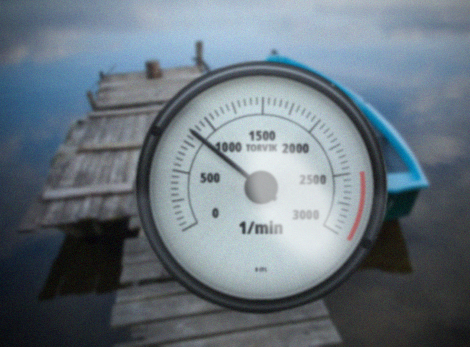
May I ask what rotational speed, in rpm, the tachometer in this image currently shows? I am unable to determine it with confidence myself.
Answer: 850 rpm
